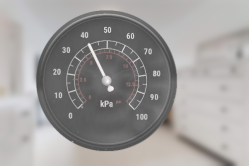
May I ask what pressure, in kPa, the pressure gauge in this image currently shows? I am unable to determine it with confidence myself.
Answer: 40 kPa
